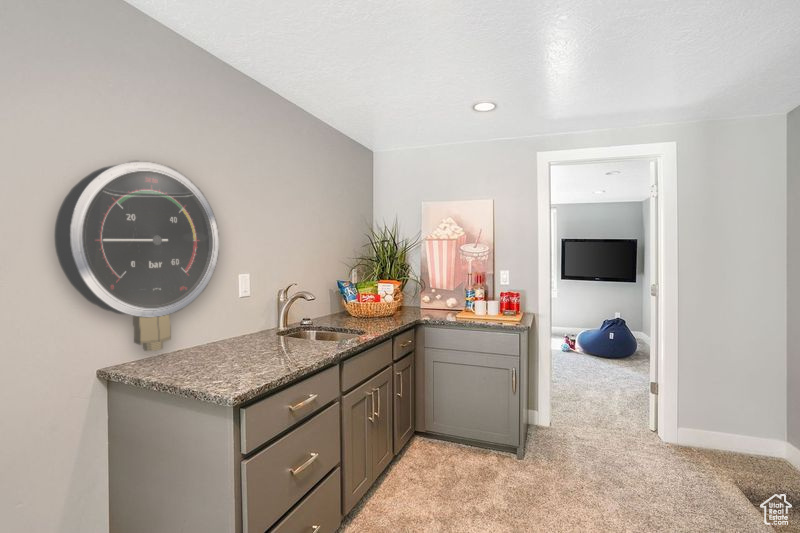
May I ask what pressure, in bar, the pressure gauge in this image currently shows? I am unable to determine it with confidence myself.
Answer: 10 bar
